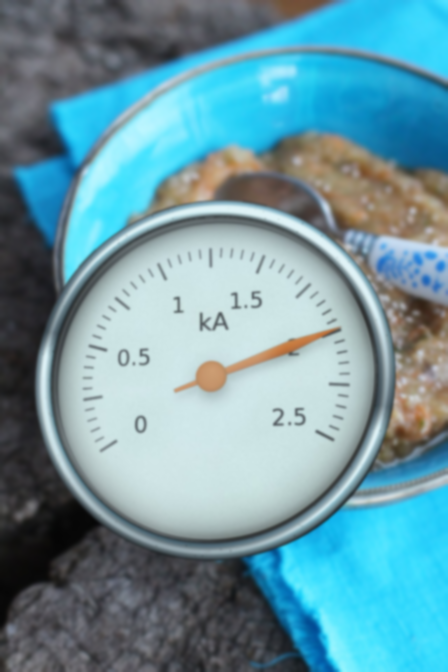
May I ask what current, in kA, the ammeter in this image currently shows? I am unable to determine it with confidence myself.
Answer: 2 kA
